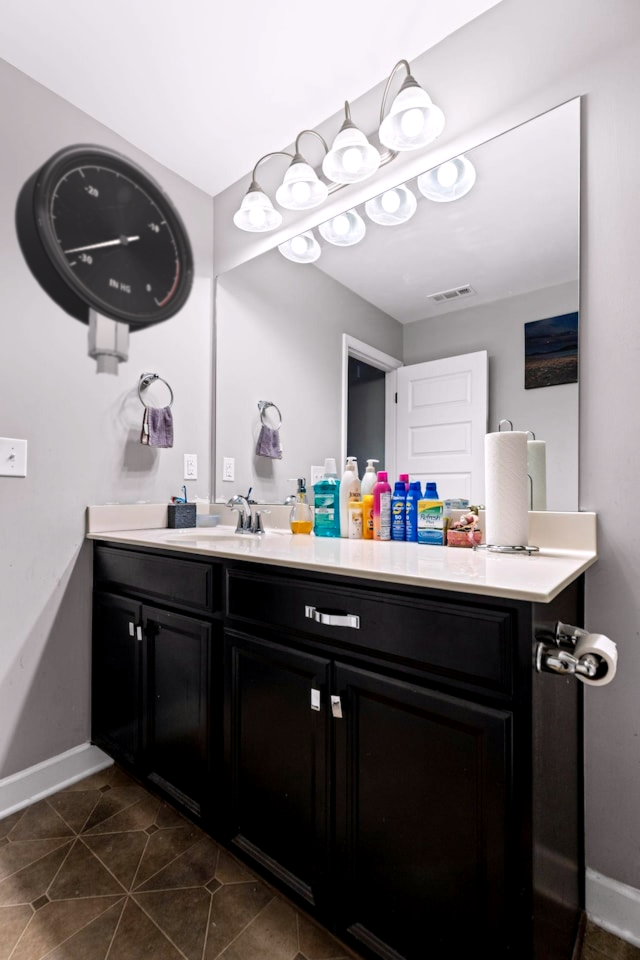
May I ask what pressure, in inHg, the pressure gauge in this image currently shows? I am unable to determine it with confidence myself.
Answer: -29 inHg
